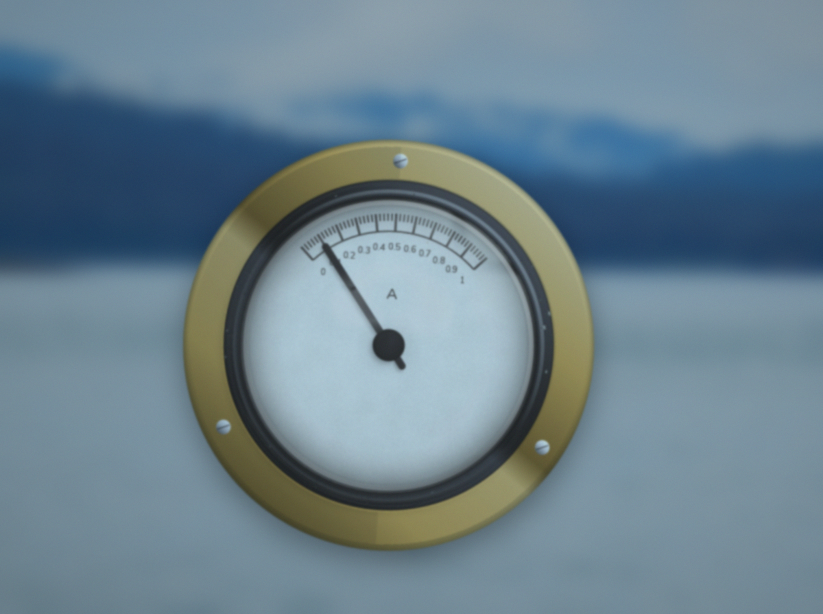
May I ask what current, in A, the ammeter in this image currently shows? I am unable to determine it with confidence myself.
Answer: 0.1 A
